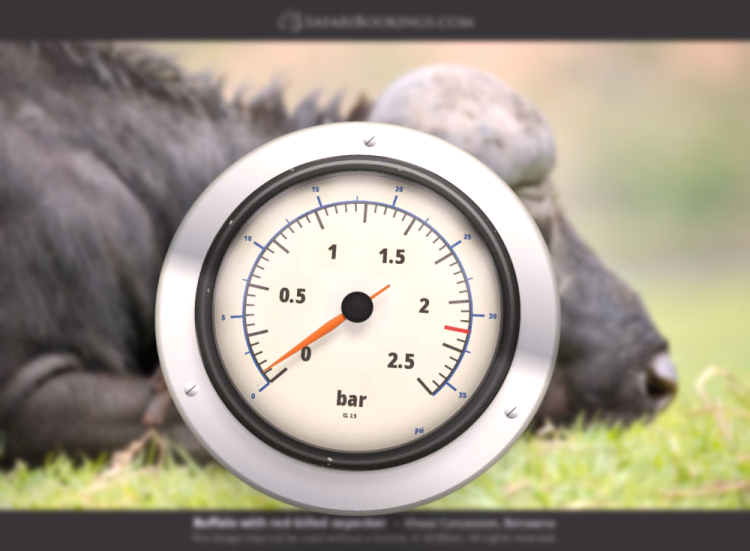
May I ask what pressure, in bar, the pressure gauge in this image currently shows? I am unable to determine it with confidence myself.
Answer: 0.05 bar
